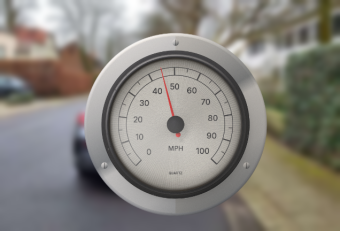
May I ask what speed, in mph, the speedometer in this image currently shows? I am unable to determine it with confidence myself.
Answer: 45 mph
